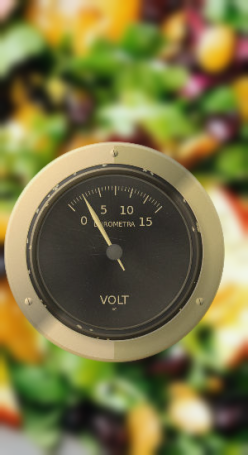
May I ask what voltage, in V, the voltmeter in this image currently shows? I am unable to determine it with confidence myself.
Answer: 2.5 V
